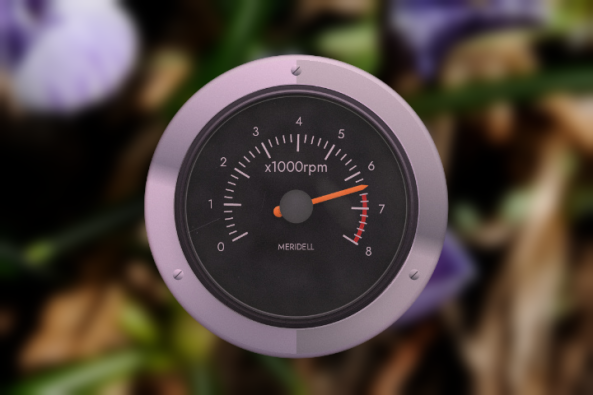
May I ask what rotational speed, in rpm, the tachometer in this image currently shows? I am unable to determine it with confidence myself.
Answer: 6400 rpm
